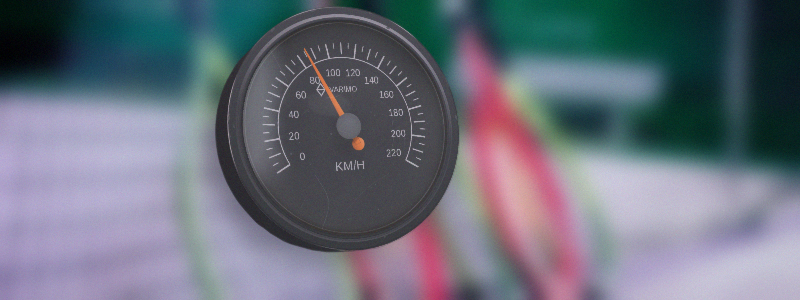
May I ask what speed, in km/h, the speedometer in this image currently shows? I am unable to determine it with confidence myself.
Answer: 85 km/h
